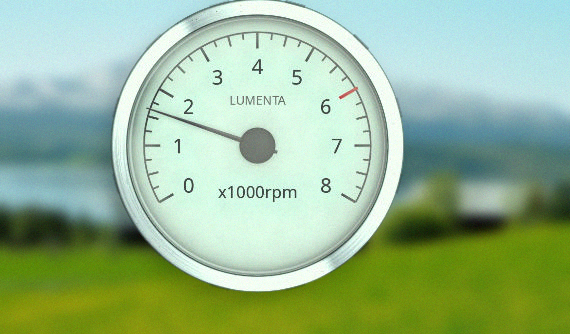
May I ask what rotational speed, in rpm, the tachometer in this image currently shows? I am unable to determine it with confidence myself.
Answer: 1625 rpm
